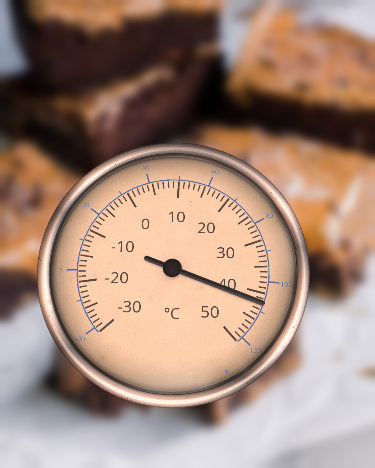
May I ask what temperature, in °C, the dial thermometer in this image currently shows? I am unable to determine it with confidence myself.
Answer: 42 °C
